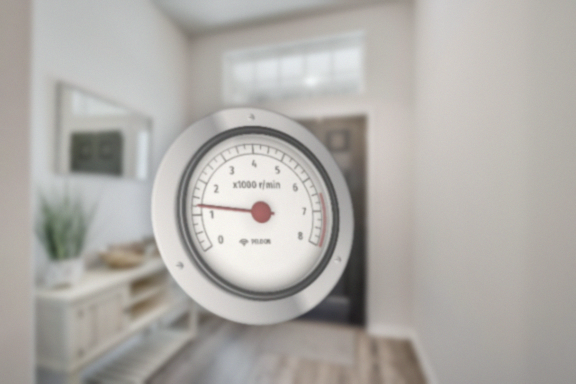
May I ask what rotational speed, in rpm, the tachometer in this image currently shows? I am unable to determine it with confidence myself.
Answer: 1250 rpm
